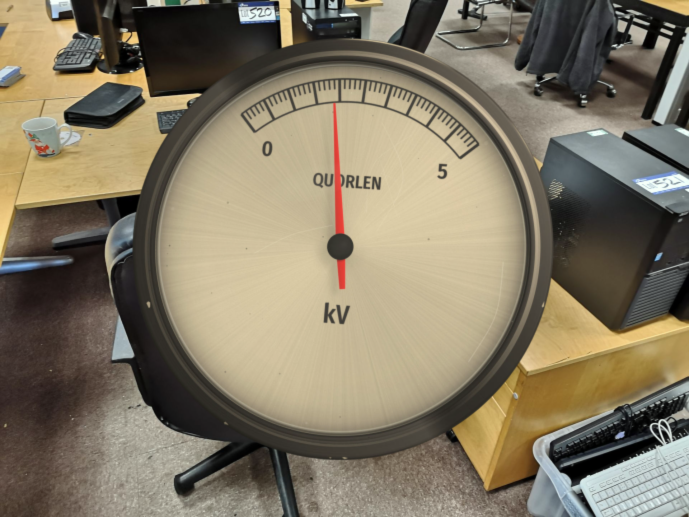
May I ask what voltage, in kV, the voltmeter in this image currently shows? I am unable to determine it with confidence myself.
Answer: 1.9 kV
